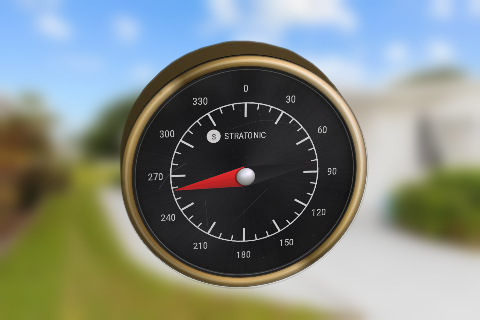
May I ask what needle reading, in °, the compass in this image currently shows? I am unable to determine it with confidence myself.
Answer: 260 °
